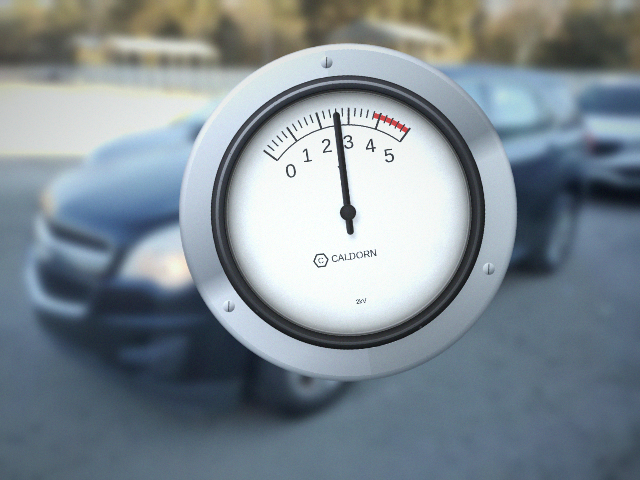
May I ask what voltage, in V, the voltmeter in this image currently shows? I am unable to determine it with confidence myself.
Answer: 2.6 V
